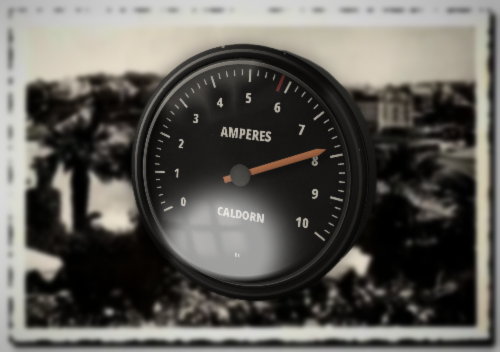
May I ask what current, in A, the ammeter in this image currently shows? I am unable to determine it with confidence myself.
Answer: 7.8 A
